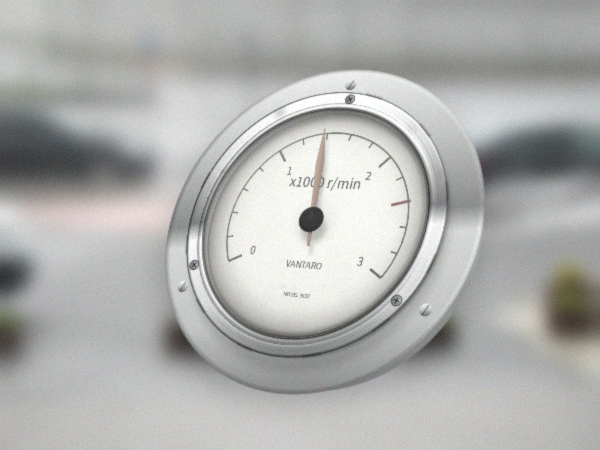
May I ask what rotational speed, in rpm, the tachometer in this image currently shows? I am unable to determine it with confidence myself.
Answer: 1400 rpm
